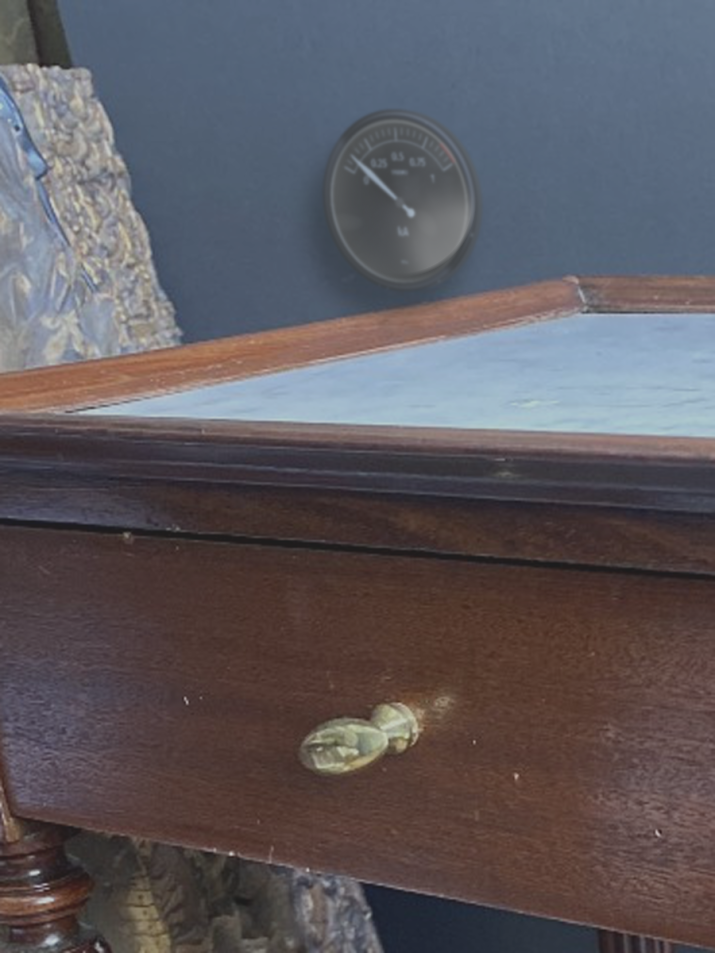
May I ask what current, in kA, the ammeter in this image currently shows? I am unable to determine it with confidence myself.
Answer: 0.1 kA
